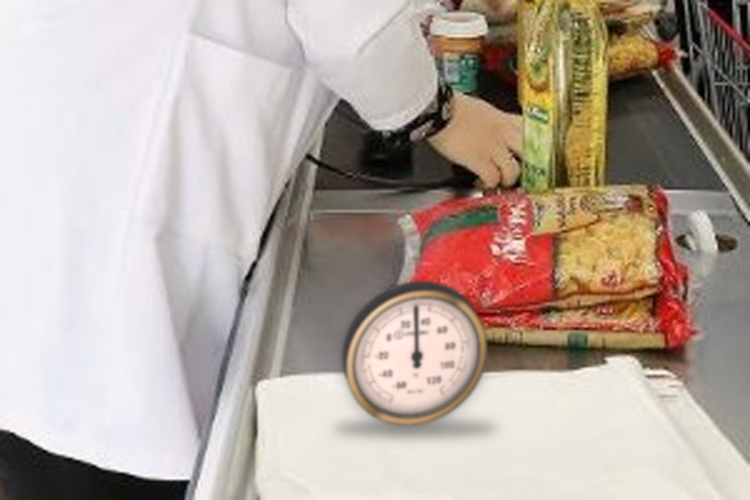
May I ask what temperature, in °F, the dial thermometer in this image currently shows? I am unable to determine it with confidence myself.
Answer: 30 °F
